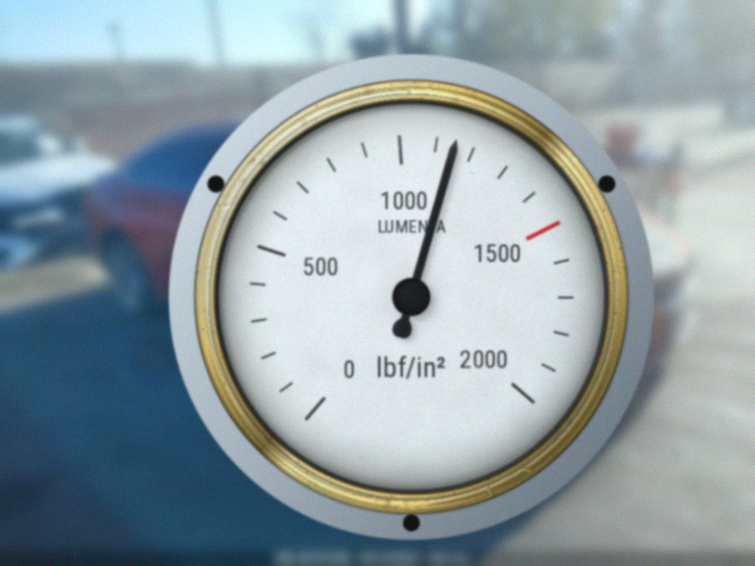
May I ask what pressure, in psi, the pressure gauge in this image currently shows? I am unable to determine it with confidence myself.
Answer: 1150 psi
